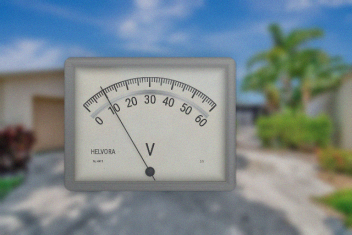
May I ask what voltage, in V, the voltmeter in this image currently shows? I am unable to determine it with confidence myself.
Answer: 10 V
